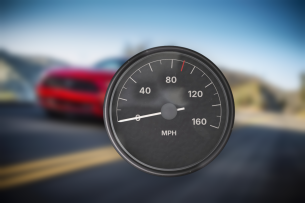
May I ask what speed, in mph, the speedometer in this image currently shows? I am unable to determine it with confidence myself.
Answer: 0 mph
